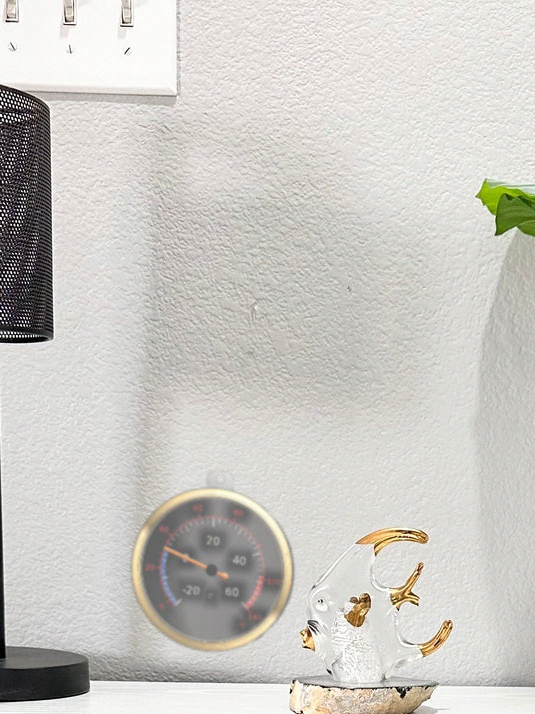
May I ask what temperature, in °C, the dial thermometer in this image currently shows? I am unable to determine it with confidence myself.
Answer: 0 °C
